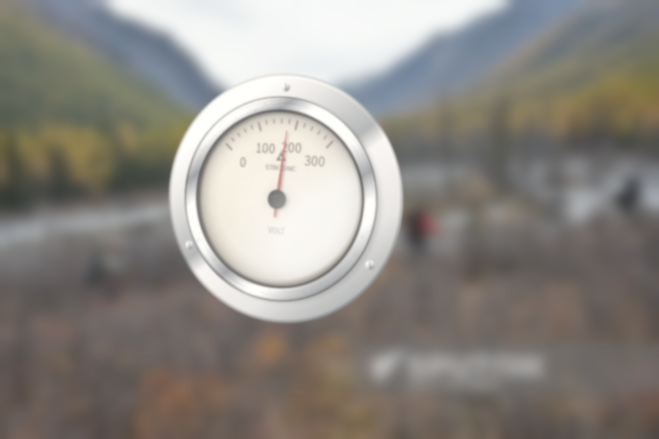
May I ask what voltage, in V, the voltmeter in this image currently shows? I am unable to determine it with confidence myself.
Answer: 180 V
